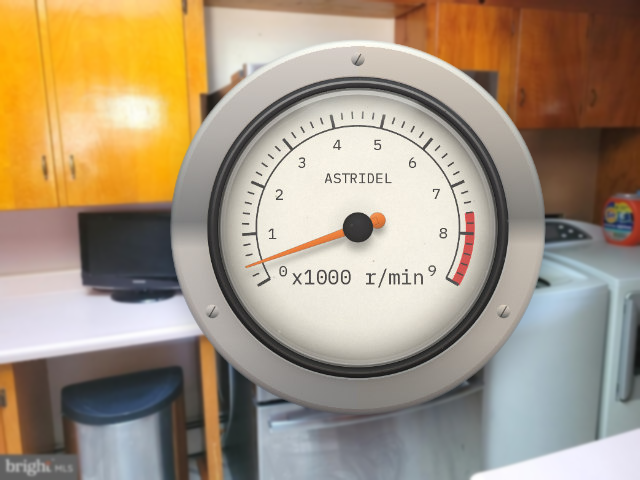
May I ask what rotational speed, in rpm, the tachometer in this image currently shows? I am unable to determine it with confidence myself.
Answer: 400 rpm
